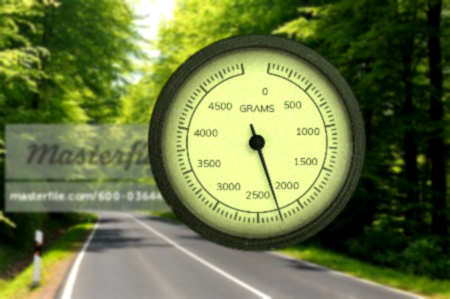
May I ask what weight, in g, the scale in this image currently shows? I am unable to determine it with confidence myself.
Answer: 2250 g
